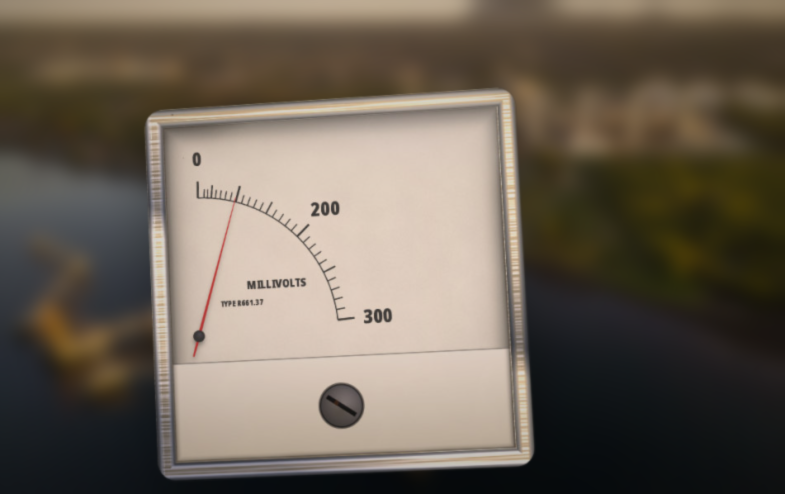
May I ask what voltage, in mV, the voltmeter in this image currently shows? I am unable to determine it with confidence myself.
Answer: 100 mV
